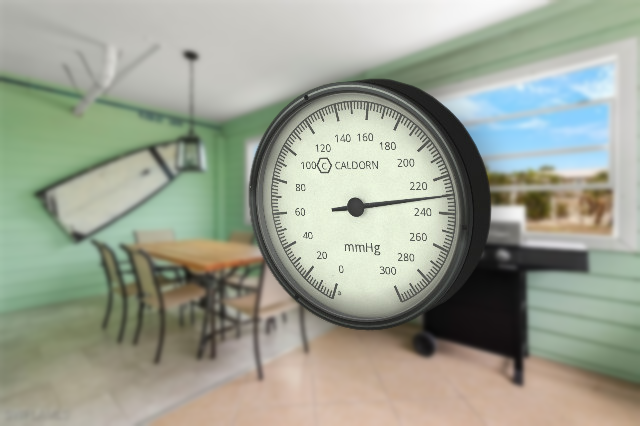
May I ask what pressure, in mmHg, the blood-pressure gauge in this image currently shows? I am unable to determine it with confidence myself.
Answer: 230 mmHg
